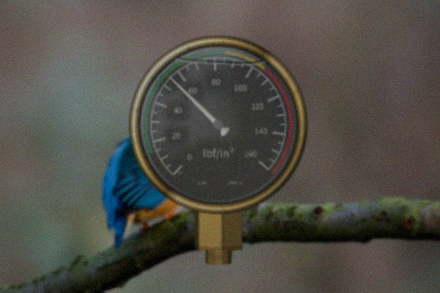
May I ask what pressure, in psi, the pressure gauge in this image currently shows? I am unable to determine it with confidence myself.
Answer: 55 psi
